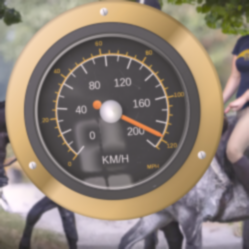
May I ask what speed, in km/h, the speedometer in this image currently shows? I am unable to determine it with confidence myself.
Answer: 190 km/h
